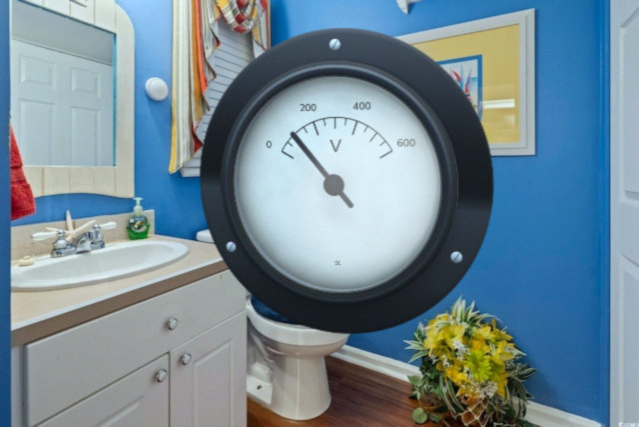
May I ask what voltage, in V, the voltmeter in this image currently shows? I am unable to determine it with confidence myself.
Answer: 100 V
